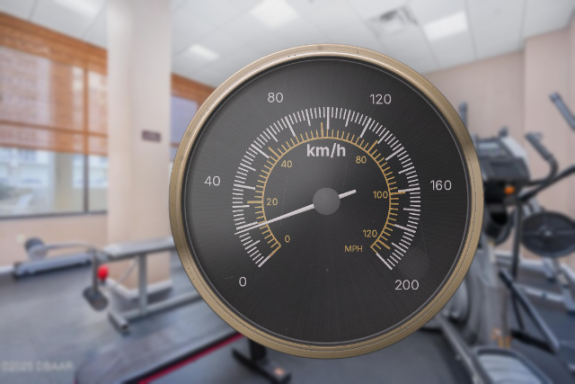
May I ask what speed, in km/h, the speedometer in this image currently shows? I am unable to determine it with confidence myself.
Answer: 18 km/h
